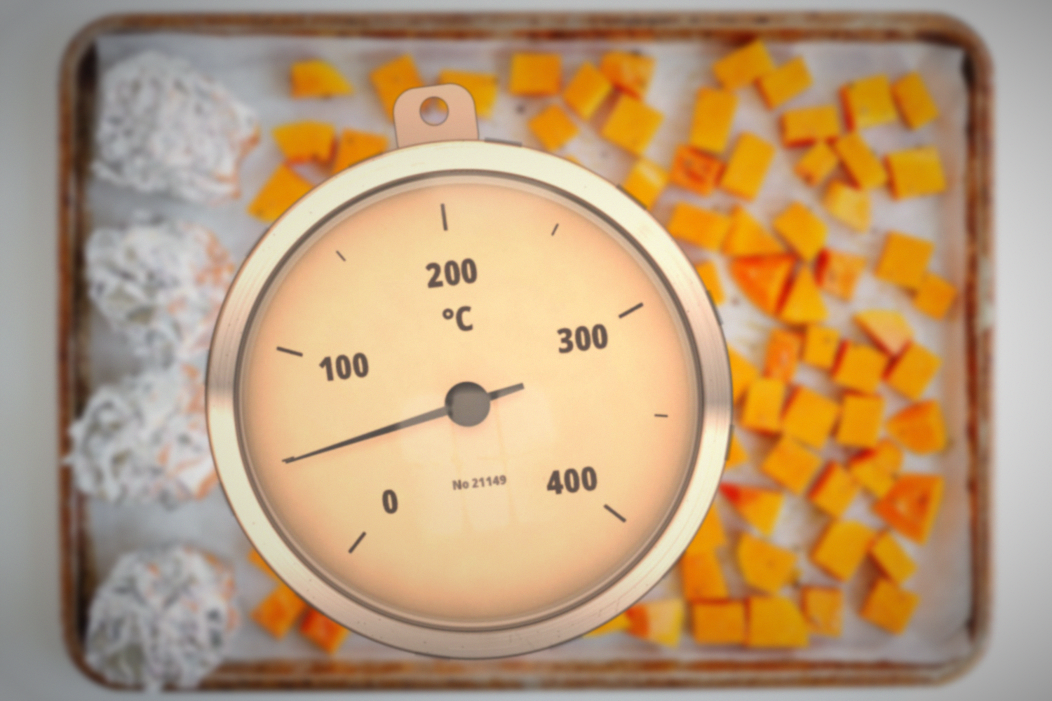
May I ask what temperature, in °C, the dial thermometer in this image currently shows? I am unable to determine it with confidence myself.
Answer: 50 °C
